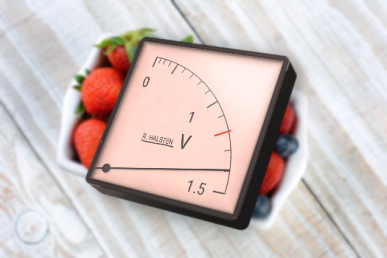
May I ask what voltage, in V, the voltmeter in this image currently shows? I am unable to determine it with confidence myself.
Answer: 1.4 V
